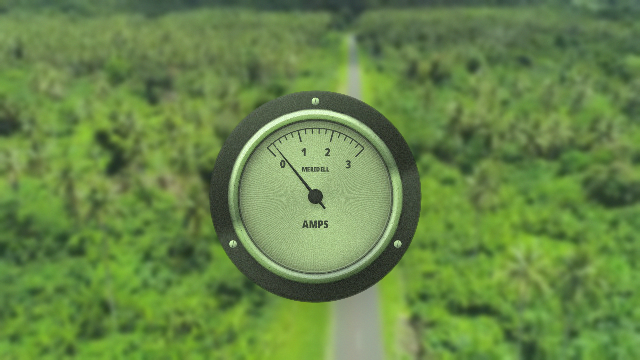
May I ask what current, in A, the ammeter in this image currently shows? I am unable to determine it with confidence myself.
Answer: 0.2 A
